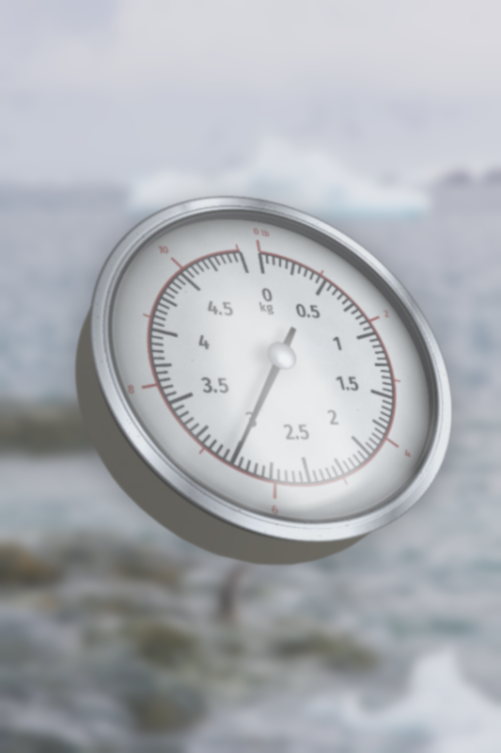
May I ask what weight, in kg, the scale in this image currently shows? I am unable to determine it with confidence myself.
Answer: 3 kg
